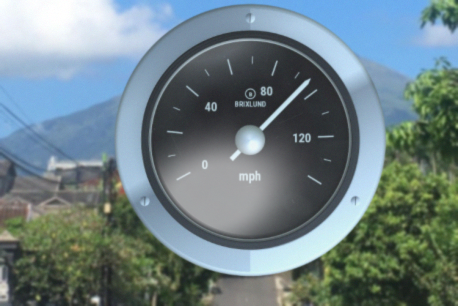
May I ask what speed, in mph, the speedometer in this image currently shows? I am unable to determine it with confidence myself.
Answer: 95 mph
